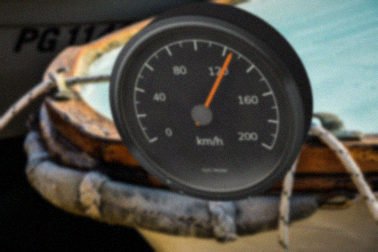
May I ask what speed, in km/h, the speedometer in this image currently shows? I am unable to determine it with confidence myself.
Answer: 125 km/h
